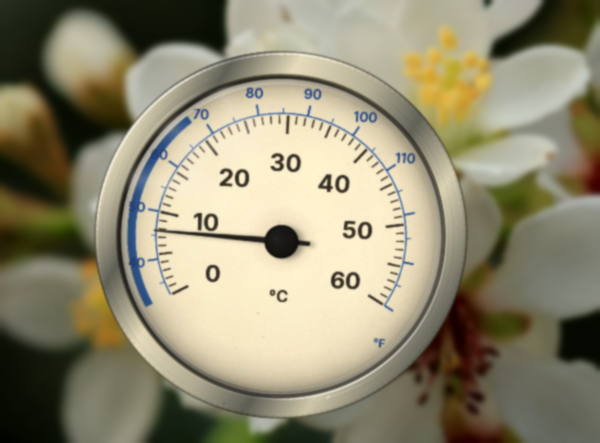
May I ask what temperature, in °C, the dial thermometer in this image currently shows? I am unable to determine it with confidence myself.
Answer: 8 °C
